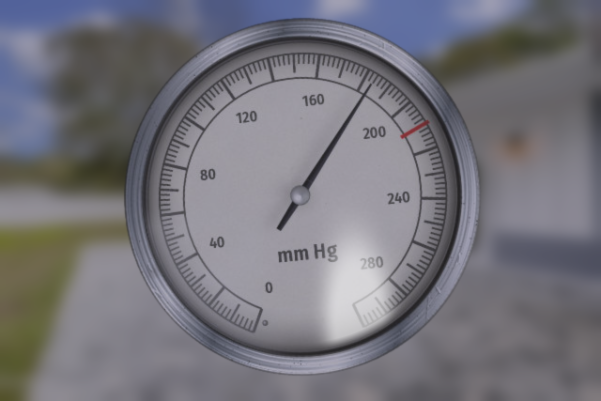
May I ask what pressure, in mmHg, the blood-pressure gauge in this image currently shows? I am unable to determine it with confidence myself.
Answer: 184 mmHg
